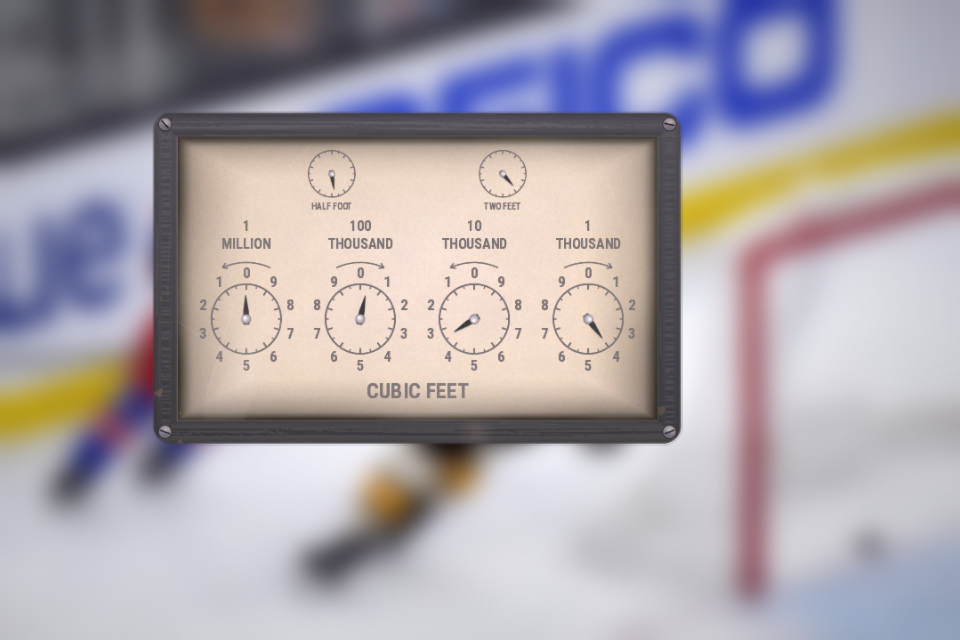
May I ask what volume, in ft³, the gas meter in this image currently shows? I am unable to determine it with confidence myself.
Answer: 3400 ft³
